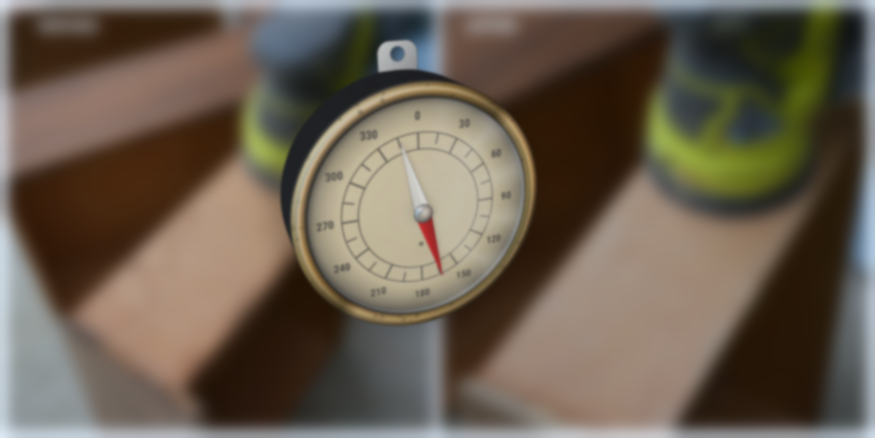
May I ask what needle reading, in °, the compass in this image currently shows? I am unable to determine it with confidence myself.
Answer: 165 °
